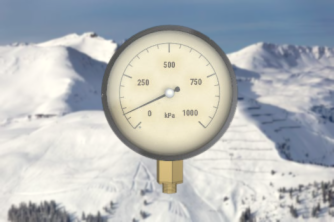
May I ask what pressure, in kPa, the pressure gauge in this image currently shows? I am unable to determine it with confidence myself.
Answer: 75 kPa
